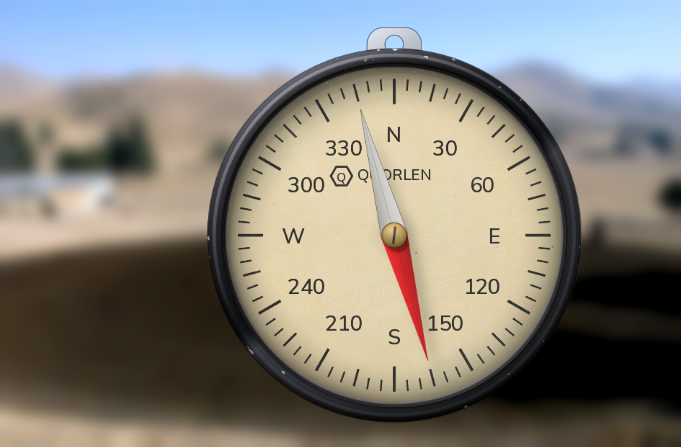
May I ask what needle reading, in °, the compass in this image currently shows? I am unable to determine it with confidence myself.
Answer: 165 °
